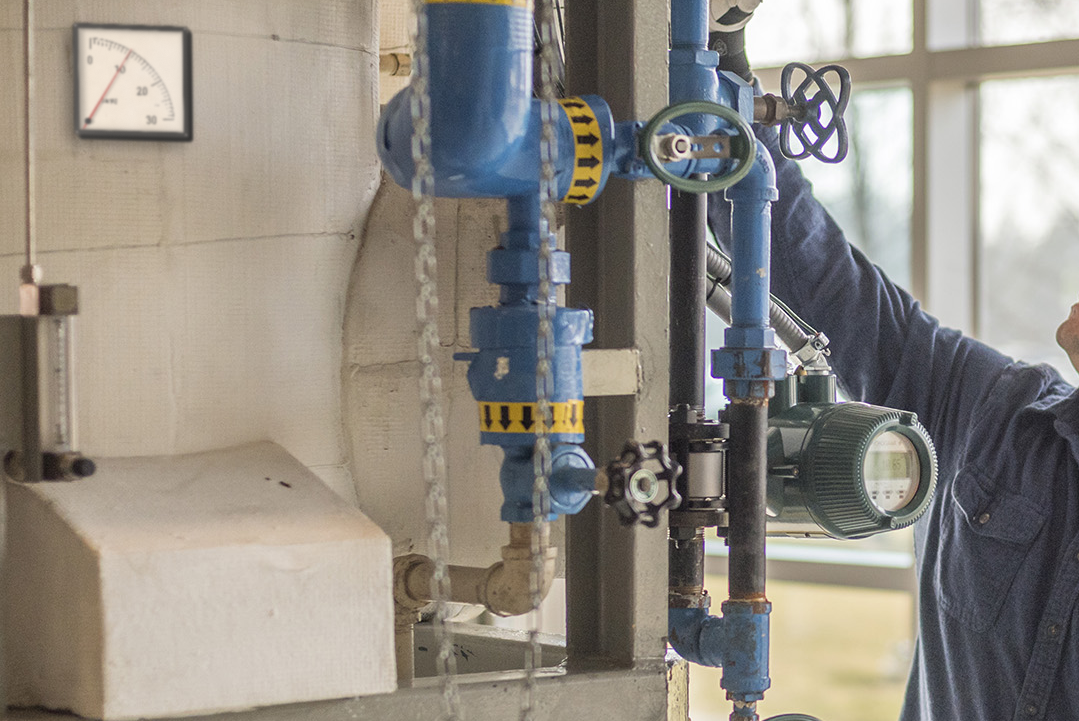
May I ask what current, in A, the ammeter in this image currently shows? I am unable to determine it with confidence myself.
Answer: 10 A
